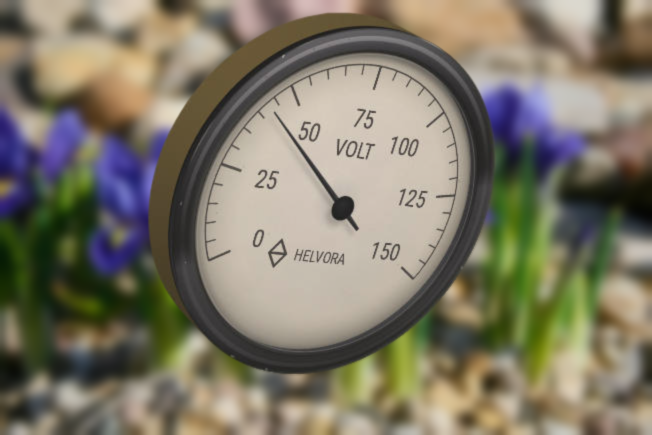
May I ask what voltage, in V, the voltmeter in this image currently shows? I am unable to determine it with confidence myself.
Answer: 42.5 V
